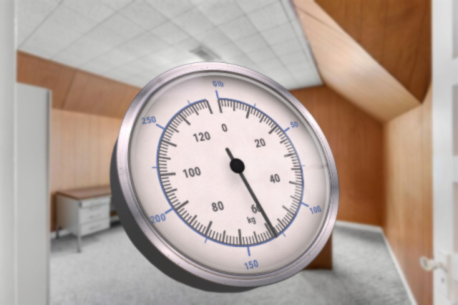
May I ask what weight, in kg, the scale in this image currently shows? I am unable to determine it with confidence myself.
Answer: 60 kg
